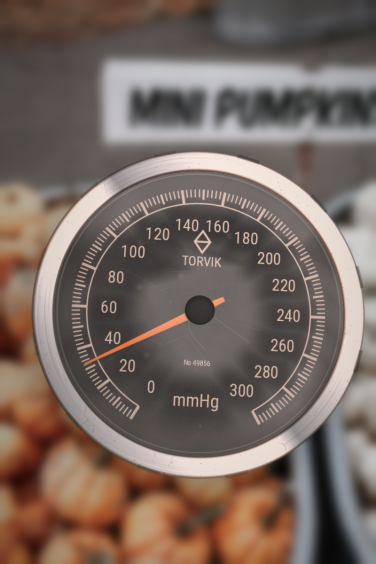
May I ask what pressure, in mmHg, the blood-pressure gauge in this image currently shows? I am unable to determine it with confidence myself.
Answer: 32 mmHg
